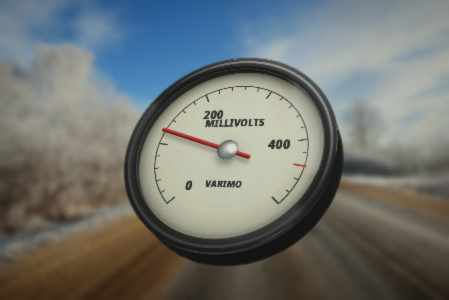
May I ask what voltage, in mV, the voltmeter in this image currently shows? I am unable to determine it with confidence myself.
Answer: 120 mV
